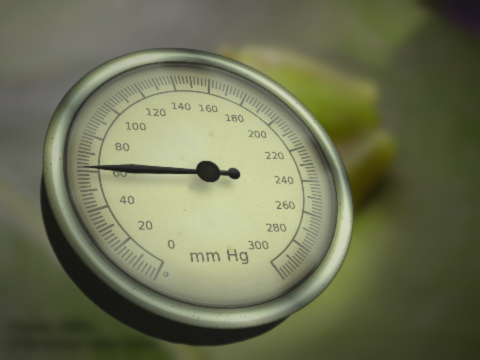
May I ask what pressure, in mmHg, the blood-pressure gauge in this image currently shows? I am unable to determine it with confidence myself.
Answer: 60 mmHg
